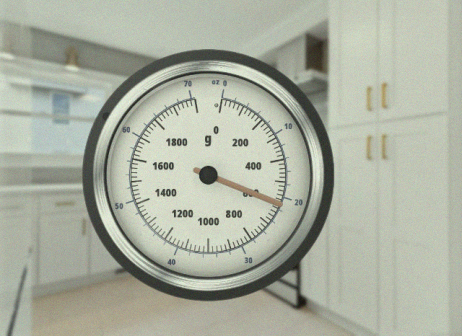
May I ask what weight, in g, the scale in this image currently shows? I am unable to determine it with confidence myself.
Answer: 600 g
